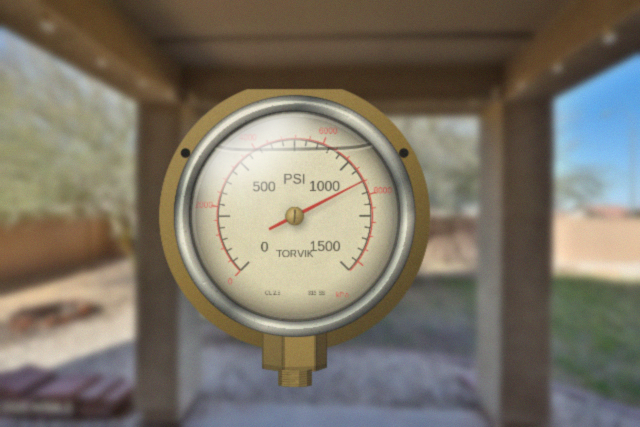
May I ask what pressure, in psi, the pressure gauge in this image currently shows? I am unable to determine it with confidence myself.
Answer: 1100 psi
